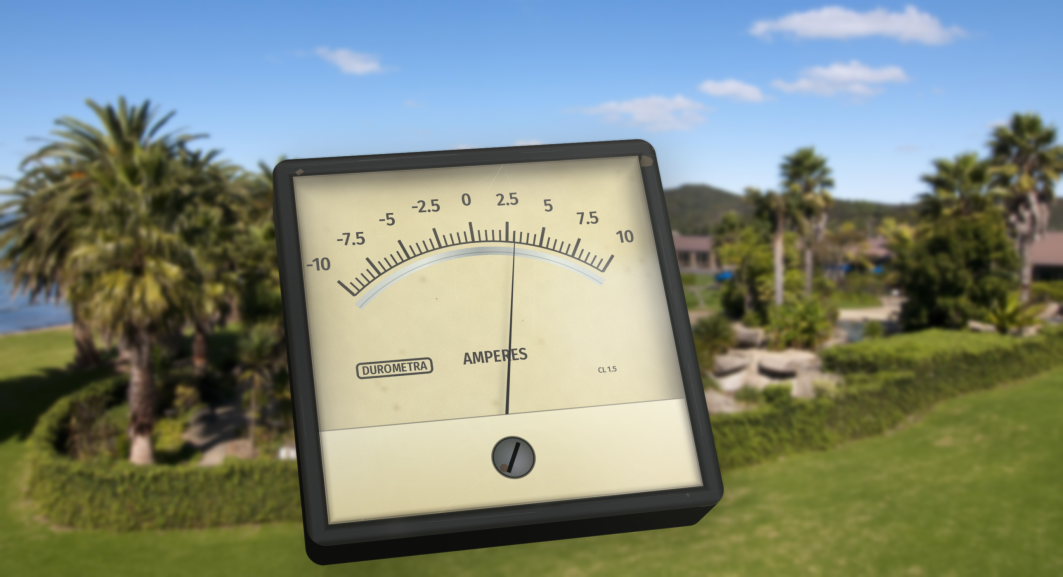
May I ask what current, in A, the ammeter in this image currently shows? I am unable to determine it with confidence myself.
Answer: 3 A
